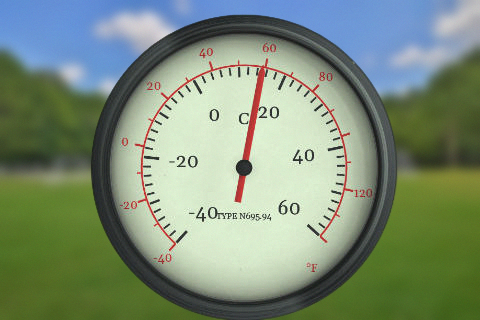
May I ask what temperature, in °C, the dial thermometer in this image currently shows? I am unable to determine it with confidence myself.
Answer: 15 °C
